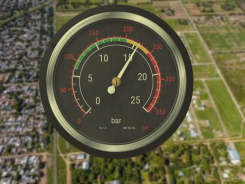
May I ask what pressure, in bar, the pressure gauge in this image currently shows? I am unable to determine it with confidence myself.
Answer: 15.5 bar
